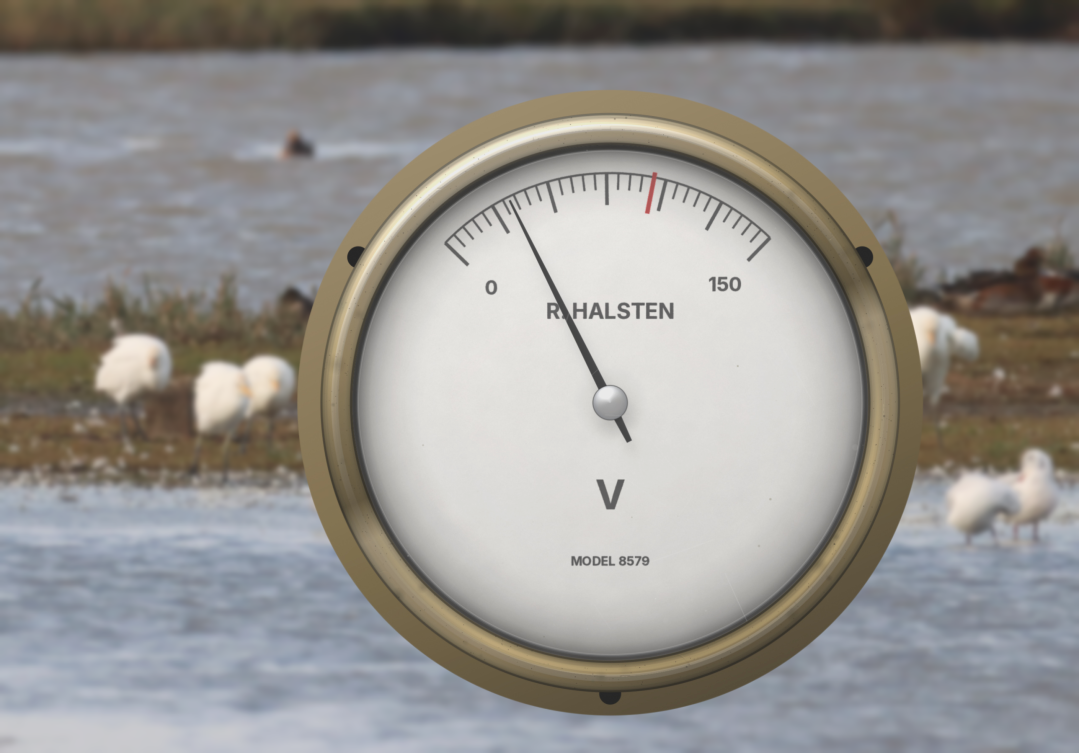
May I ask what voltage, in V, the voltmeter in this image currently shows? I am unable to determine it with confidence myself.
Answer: 32.5 V
